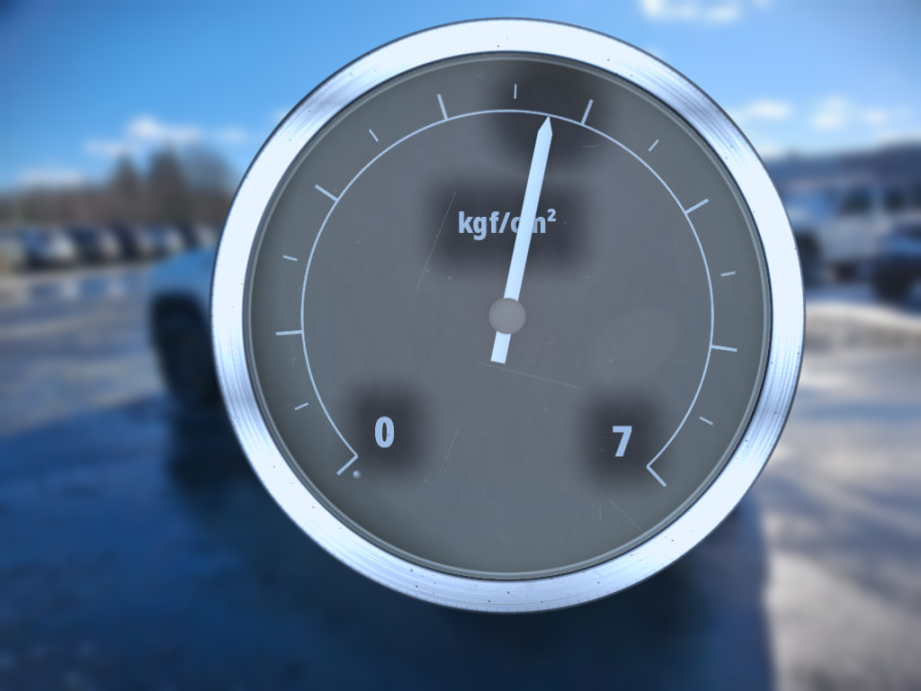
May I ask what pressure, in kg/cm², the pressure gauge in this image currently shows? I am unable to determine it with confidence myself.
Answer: 3.75 kg/cm²
